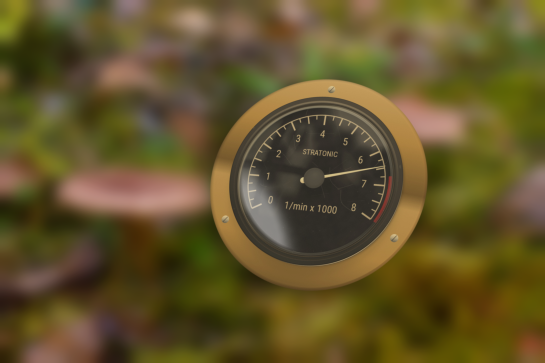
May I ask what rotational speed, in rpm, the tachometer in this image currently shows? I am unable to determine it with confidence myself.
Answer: 6500 rpm
